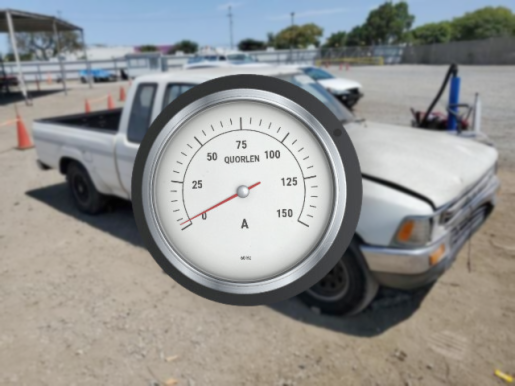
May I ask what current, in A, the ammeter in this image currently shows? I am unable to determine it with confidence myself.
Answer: 2.5 A
